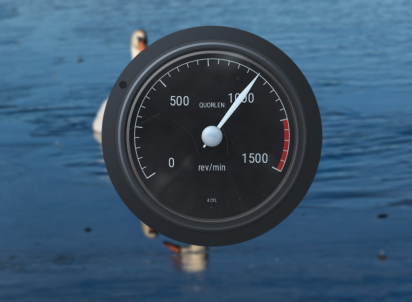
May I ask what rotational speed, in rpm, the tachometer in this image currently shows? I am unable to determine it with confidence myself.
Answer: 1000 rpm
